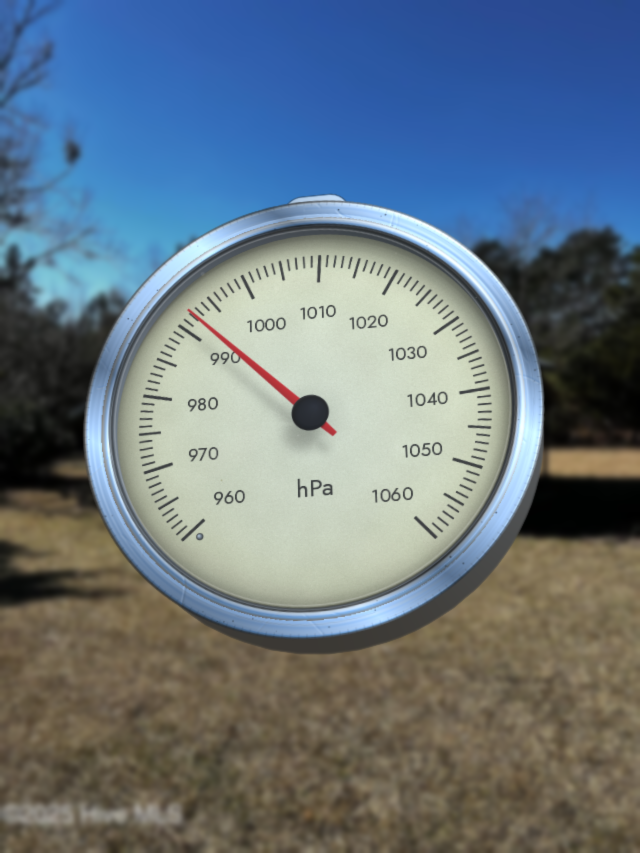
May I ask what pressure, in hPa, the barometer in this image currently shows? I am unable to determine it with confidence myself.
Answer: 992 hPa
